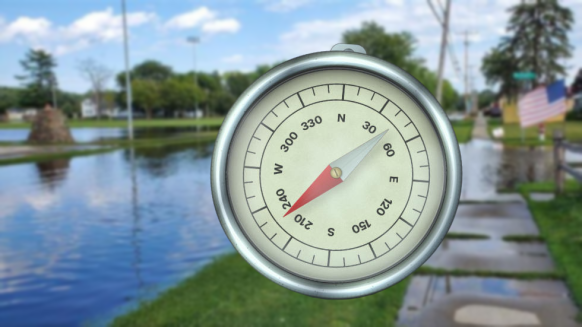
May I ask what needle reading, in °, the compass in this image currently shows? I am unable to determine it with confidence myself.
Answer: 225 °
